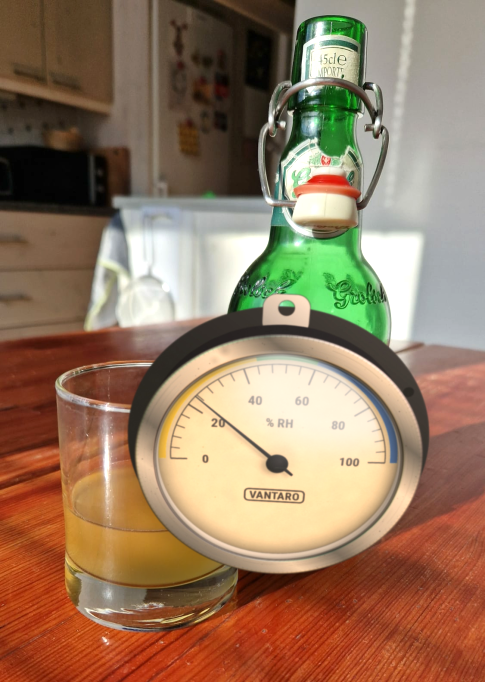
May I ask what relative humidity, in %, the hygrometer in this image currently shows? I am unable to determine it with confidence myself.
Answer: 24 %
